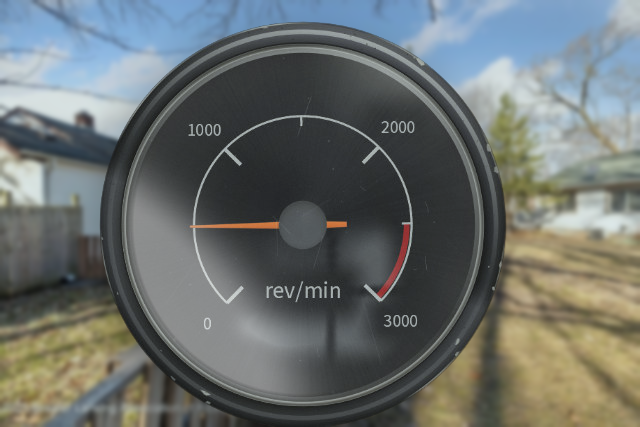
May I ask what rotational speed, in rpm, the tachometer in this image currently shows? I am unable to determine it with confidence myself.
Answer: 500 rpm
